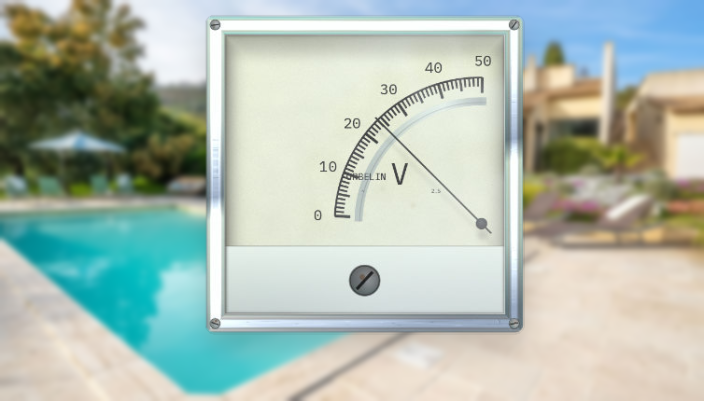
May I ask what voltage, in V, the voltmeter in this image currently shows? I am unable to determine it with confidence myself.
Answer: 24 V
